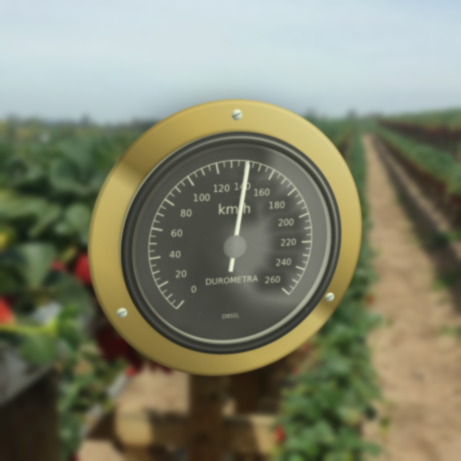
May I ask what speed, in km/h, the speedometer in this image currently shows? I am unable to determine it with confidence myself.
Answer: 140 km/h
